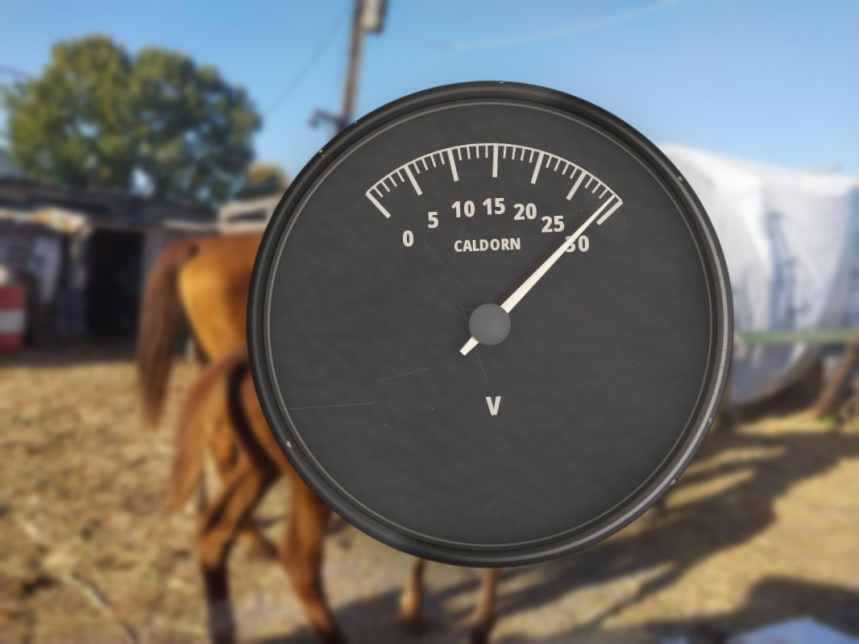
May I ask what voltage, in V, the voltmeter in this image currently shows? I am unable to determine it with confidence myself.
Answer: 29 V
